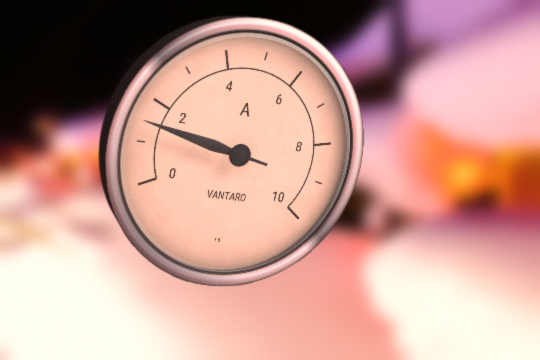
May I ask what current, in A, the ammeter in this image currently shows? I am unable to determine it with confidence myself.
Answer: 1.5 A
